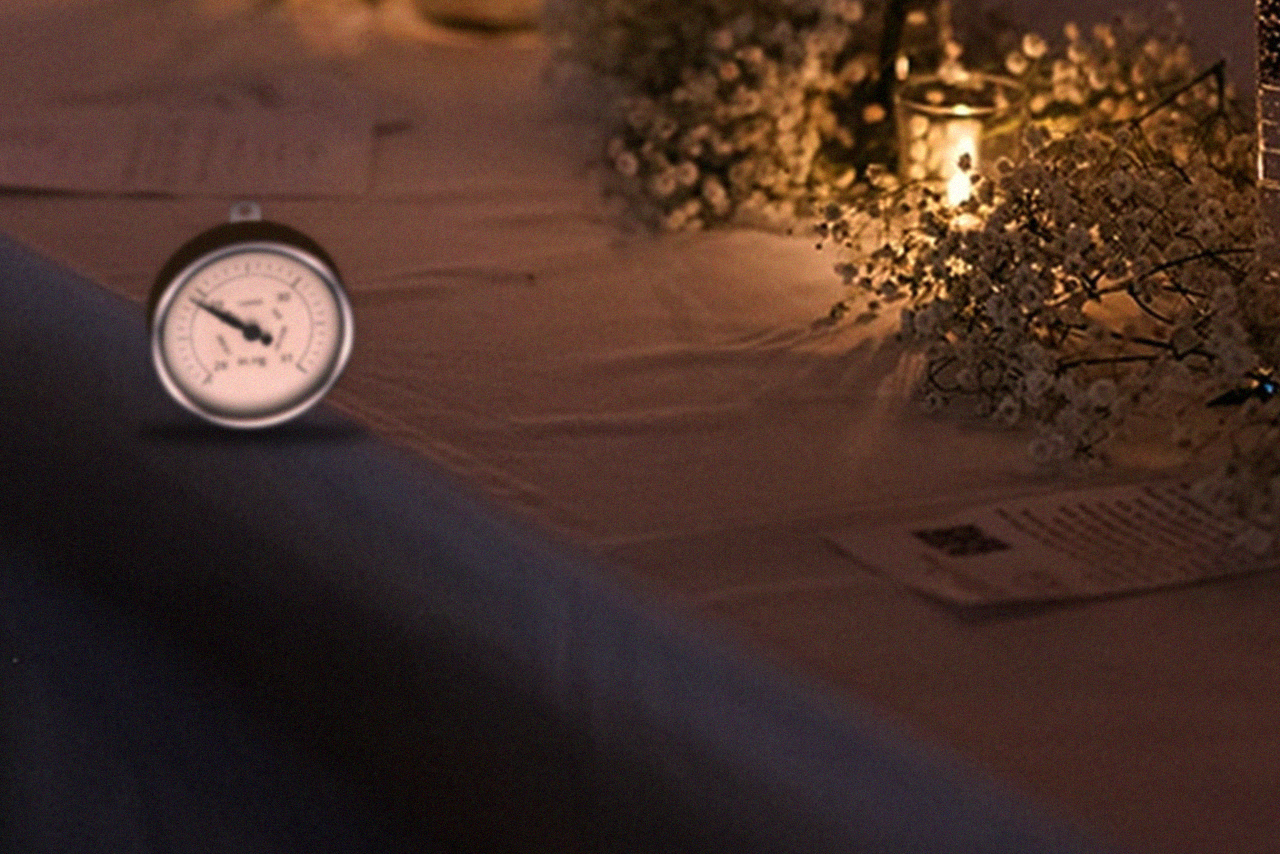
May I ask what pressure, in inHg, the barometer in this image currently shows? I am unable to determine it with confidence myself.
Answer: 28.9 inHg
